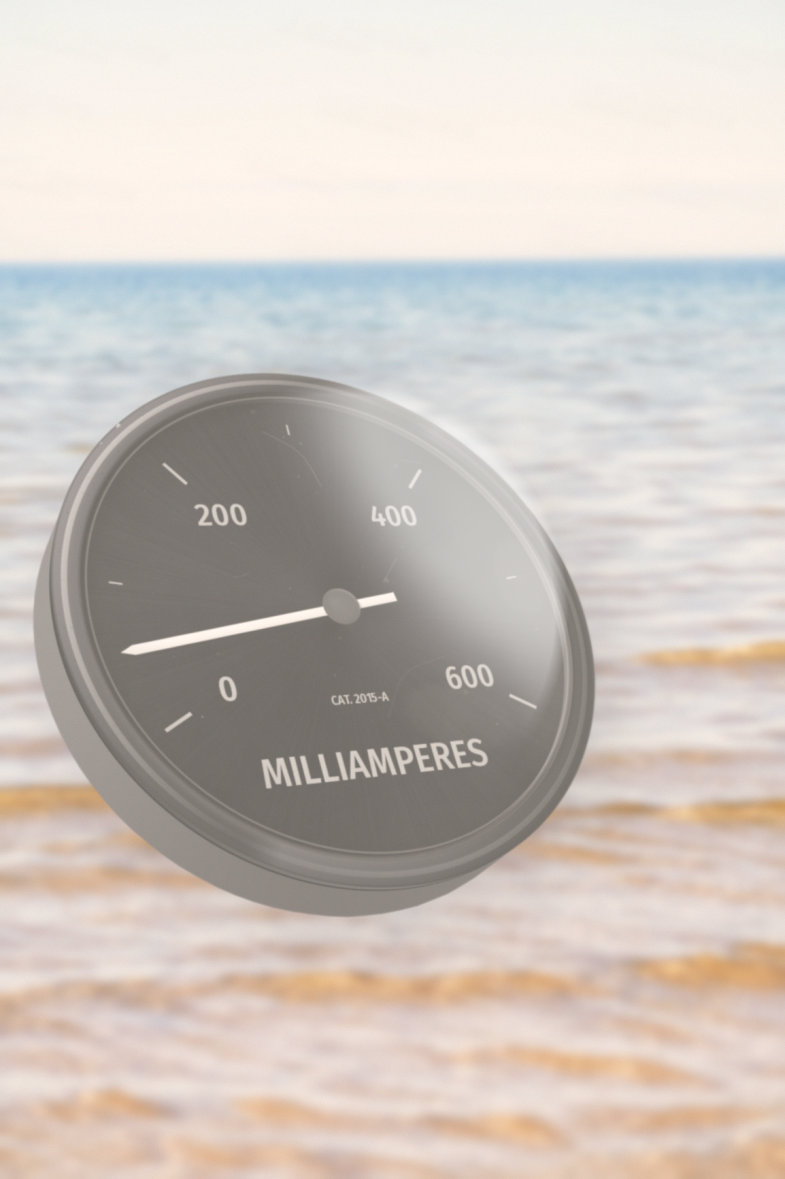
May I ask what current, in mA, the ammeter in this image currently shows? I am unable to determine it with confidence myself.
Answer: 50 mA
